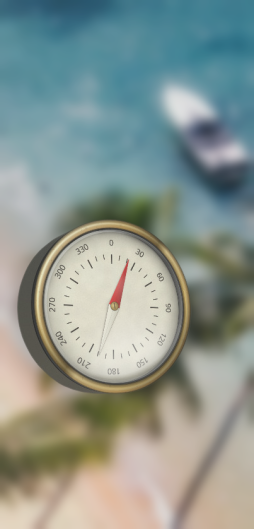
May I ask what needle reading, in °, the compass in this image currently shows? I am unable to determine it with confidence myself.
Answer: 20 °
